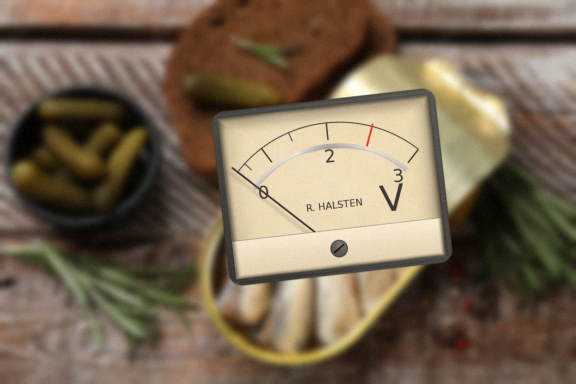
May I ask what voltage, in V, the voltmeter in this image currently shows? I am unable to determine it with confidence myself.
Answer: 0 V
